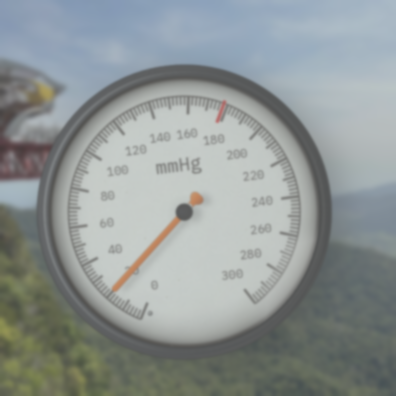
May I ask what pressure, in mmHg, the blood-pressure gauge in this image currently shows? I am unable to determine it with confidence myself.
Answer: 20 mmHg
